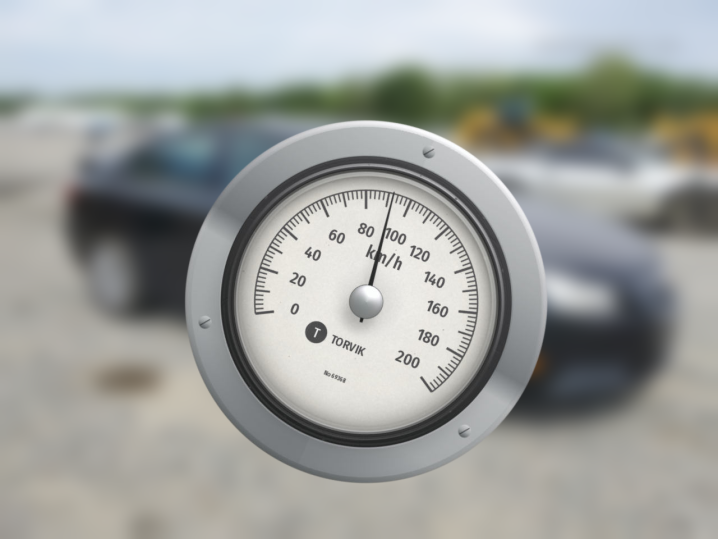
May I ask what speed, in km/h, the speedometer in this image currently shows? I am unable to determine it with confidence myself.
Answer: 92 km/h
